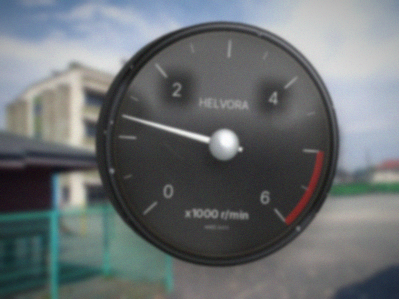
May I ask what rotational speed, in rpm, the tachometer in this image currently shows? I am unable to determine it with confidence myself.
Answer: 1250 rpm
